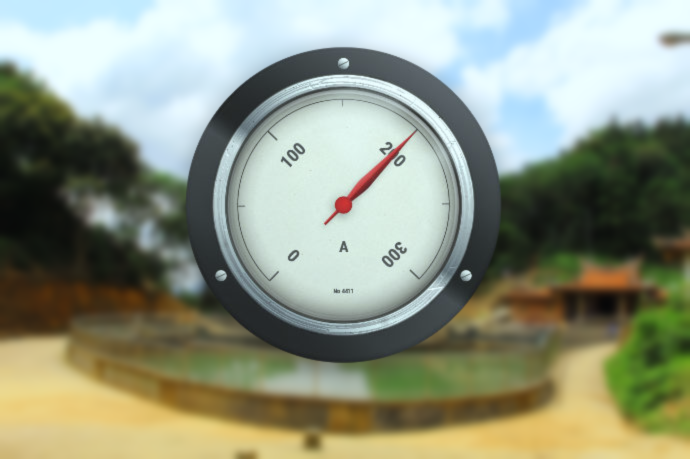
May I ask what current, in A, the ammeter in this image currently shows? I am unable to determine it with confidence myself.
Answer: 200 A
